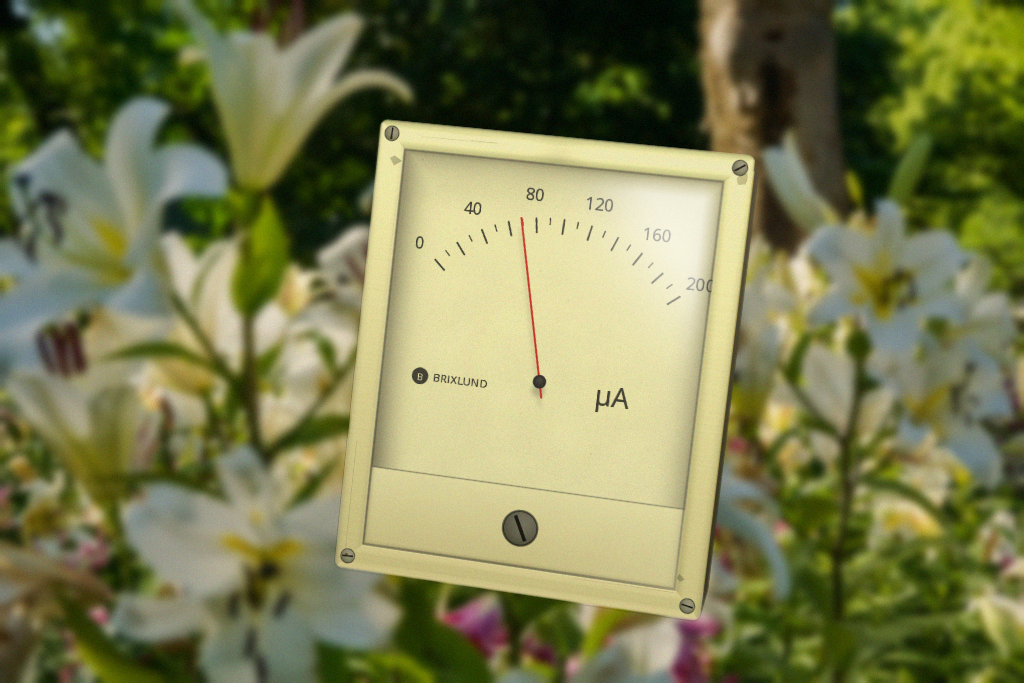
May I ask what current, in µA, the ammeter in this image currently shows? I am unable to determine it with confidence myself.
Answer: 70 µA
